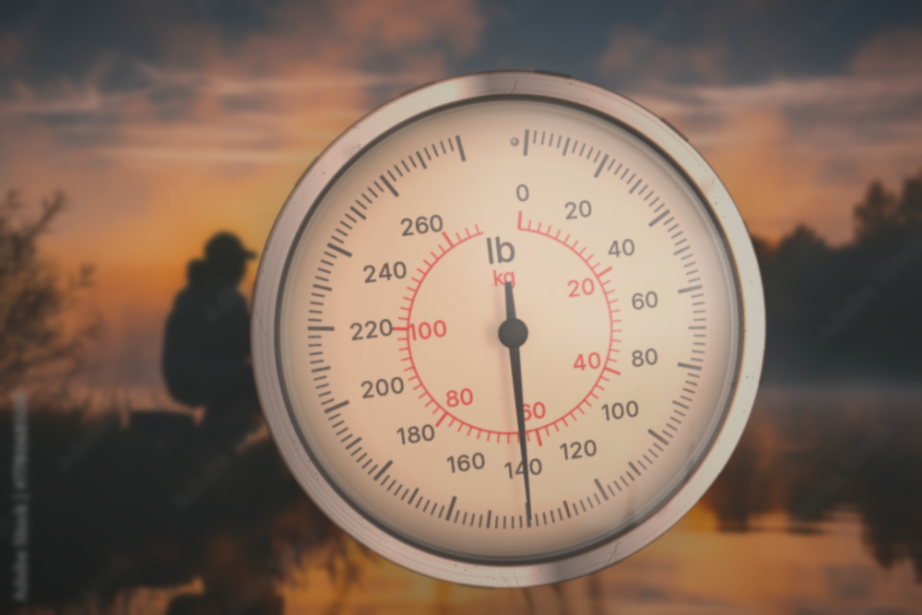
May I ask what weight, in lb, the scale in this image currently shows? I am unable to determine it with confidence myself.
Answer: 140 lb
